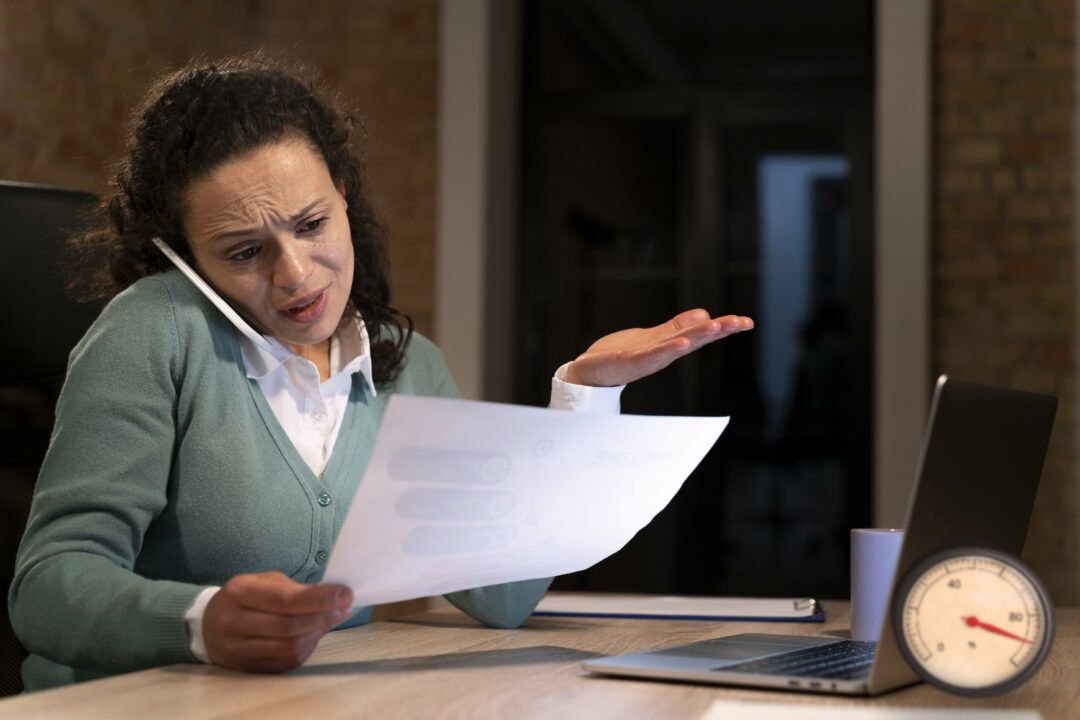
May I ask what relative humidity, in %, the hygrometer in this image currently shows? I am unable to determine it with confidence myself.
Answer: 90 %
